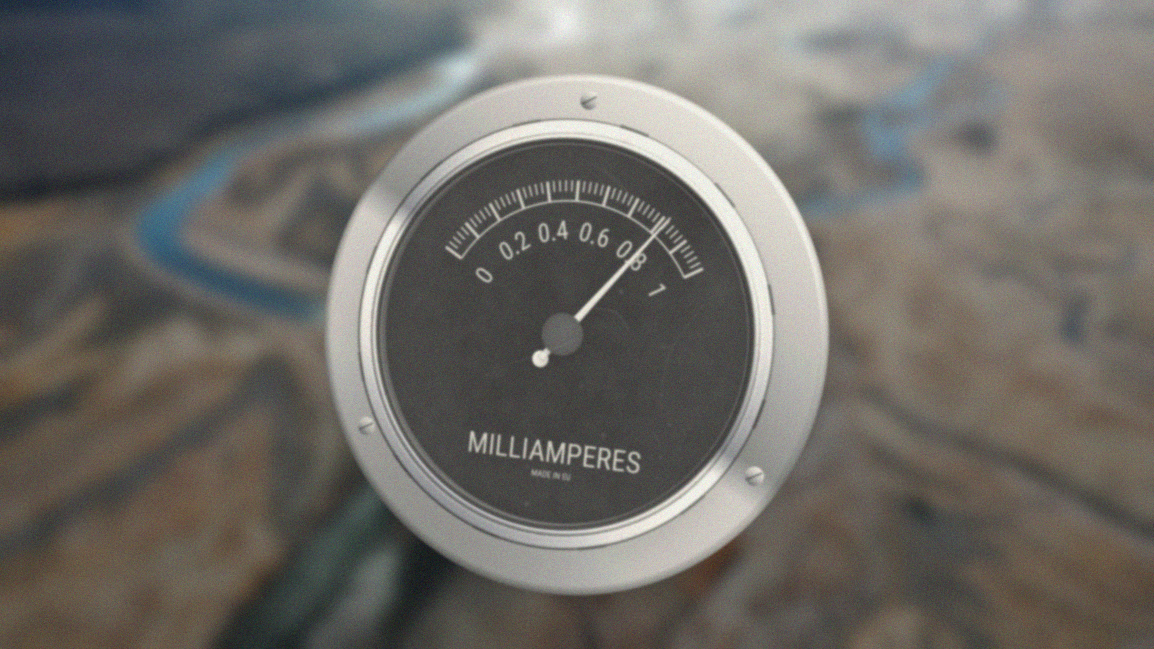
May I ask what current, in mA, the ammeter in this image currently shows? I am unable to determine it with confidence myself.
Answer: 0.82 mA
